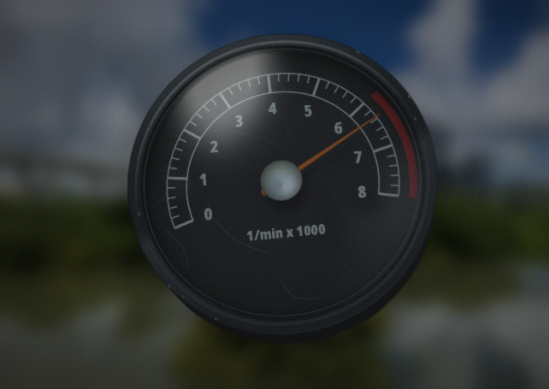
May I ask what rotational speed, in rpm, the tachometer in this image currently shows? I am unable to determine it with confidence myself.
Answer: 6400 rpm
